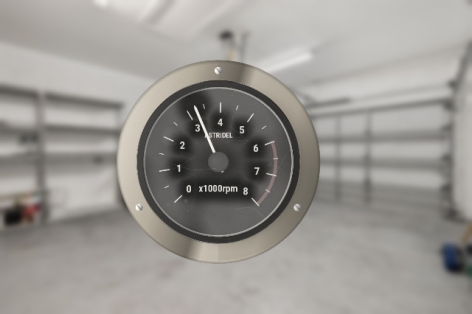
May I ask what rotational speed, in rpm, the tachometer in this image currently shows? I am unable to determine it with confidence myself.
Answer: 3250 rpm
